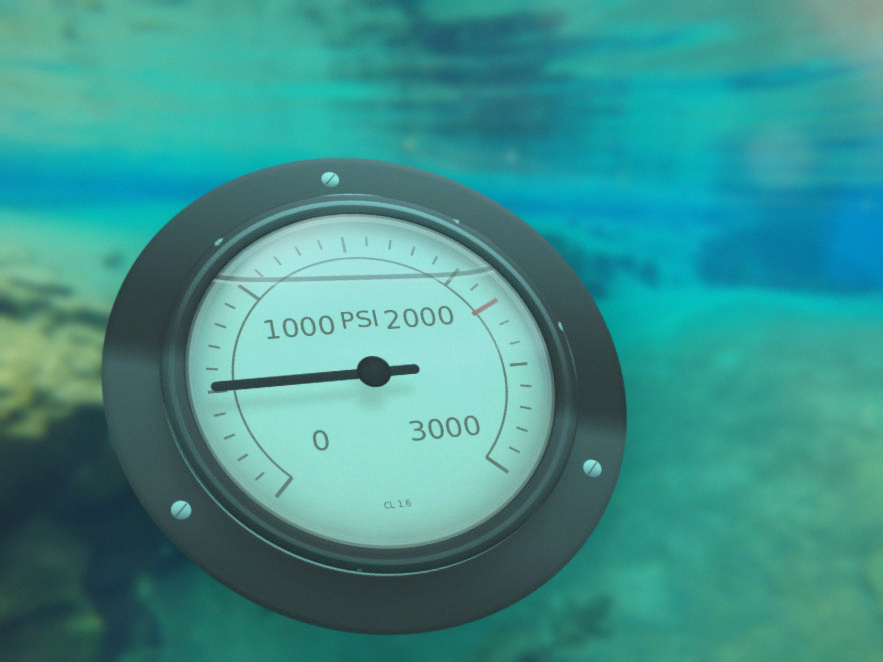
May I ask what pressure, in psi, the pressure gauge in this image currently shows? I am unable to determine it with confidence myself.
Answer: 500 psi
